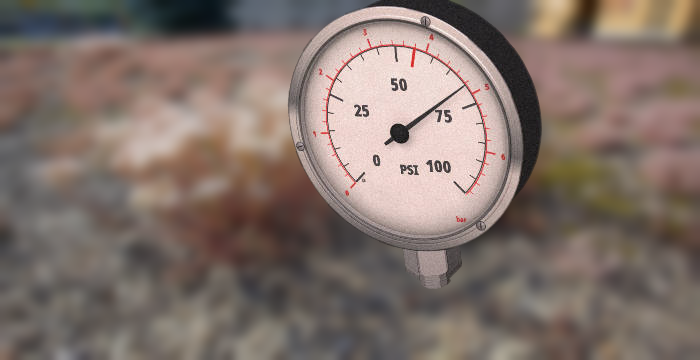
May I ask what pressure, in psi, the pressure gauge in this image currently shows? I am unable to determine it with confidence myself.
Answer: 70 psi
